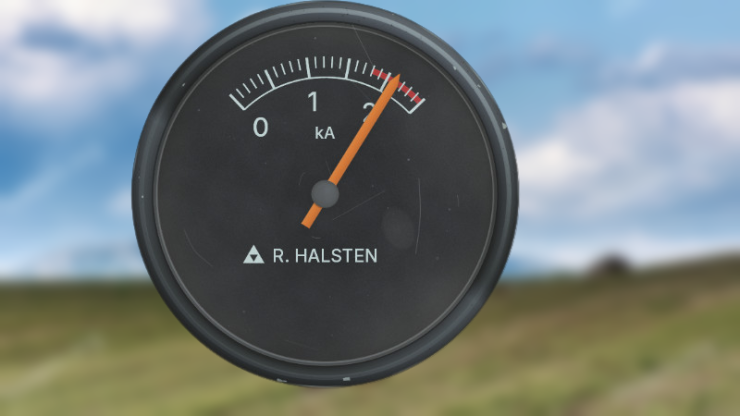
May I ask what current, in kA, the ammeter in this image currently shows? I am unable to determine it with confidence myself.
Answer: 2.1 kA
